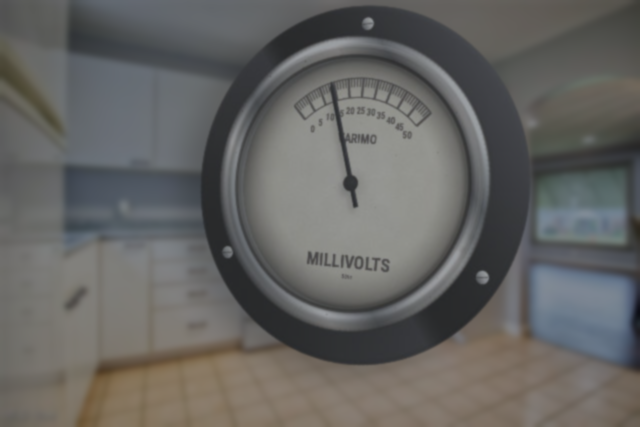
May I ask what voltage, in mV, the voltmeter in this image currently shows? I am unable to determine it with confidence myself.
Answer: 15 mV
